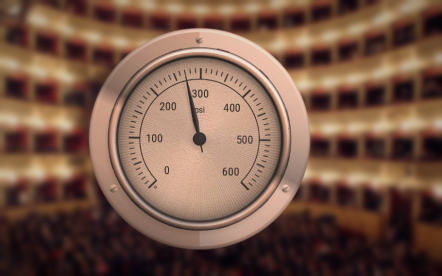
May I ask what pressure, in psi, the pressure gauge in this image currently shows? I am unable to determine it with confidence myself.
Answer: 270 psi
